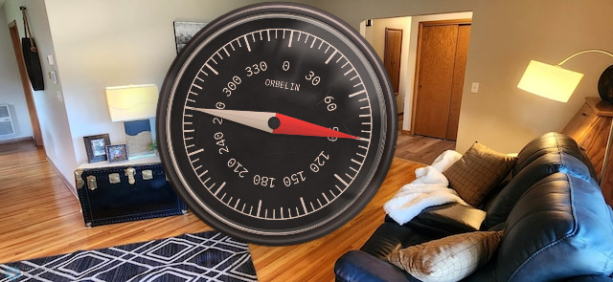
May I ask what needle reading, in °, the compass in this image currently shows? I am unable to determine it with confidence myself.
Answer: 90 °
